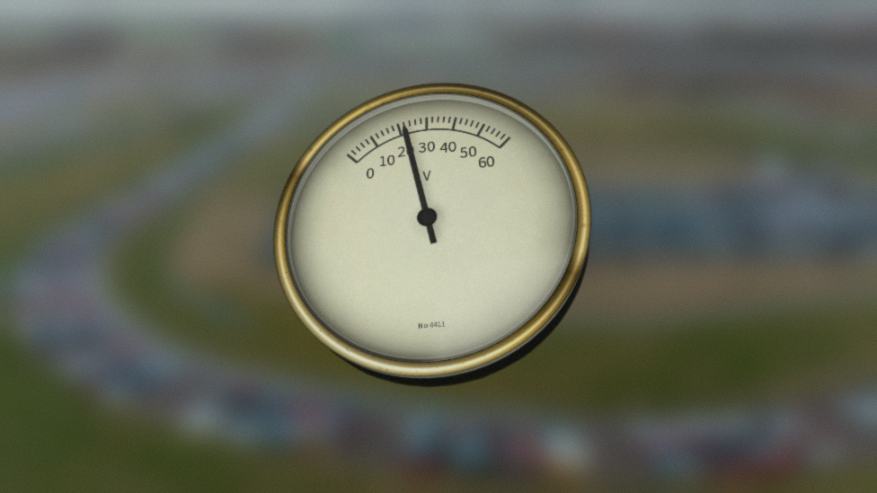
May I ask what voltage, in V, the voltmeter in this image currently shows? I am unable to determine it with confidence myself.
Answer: 22 V
